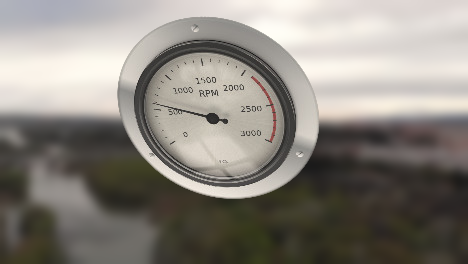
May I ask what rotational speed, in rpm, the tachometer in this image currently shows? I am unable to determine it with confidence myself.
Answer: 600 rpm
